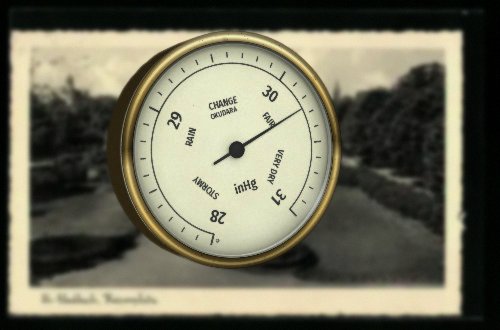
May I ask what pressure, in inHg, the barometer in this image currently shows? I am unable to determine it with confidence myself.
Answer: 30.25 inHg
